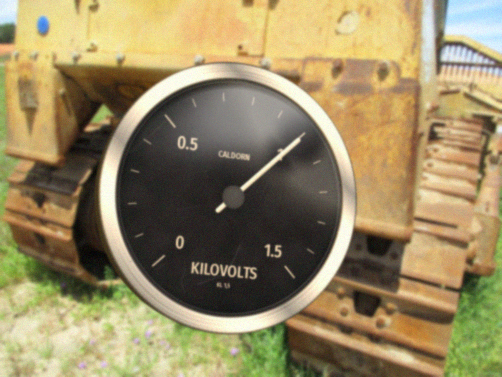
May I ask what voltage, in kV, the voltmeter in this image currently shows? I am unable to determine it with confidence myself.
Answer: 1 kV
